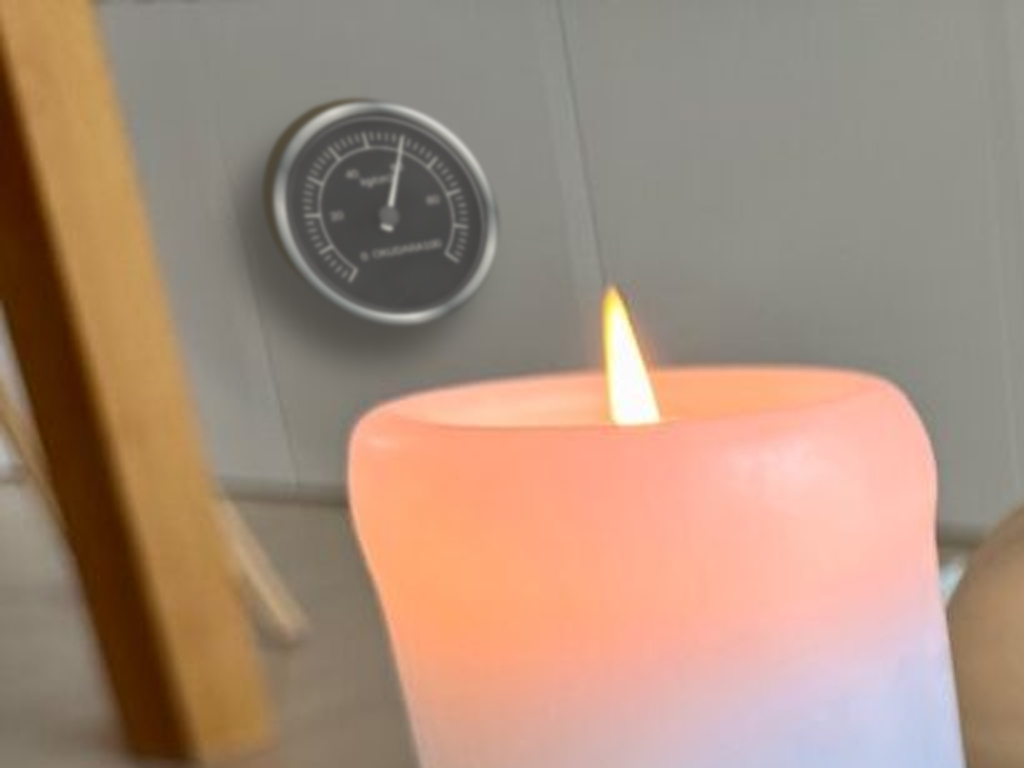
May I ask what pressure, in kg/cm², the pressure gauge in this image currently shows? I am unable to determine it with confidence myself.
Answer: 60 kg/cm²
